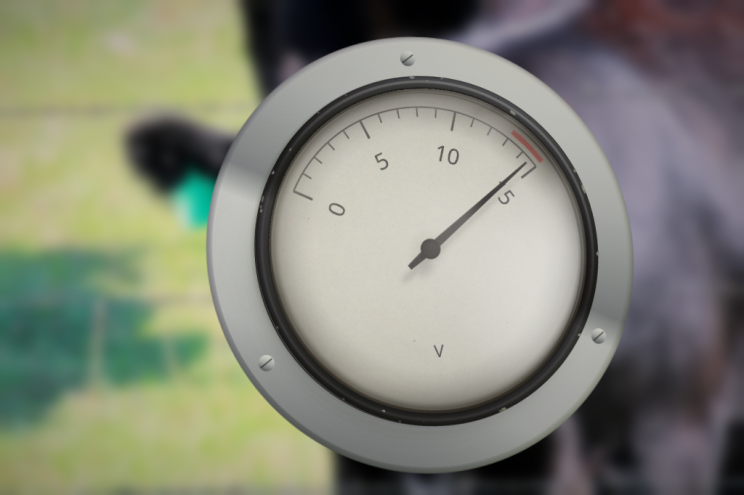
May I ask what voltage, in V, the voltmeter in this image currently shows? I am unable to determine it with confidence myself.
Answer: 14.5 V
